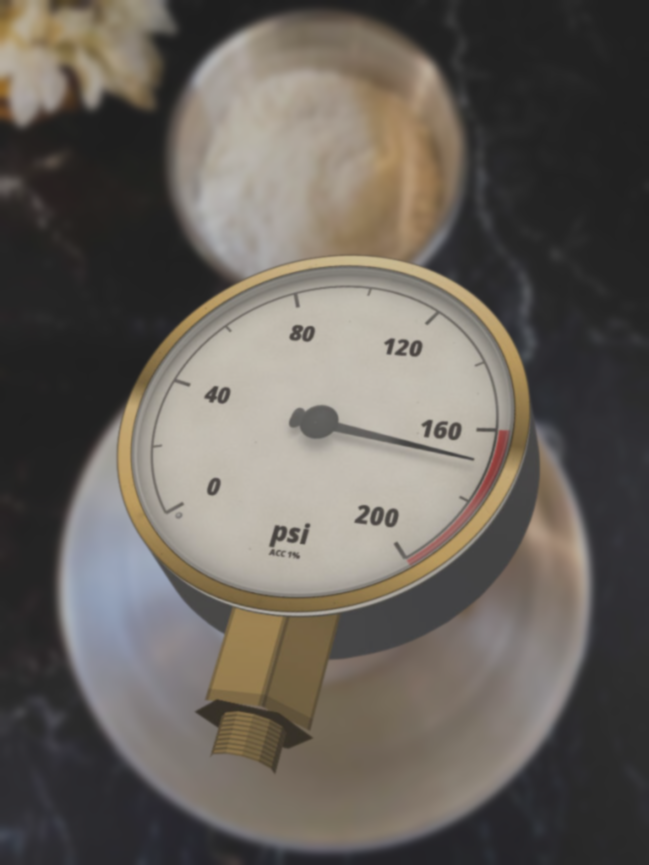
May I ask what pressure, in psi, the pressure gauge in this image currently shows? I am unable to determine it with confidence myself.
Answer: 170 psi
